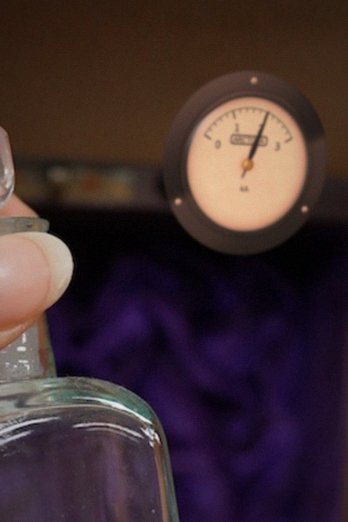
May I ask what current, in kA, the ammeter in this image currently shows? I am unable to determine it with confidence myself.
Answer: 2 kA
